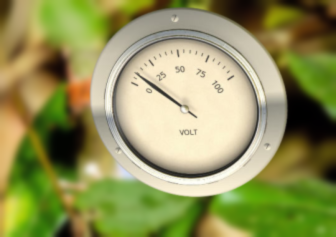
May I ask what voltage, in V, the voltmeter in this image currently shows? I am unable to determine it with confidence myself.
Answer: 10 V
